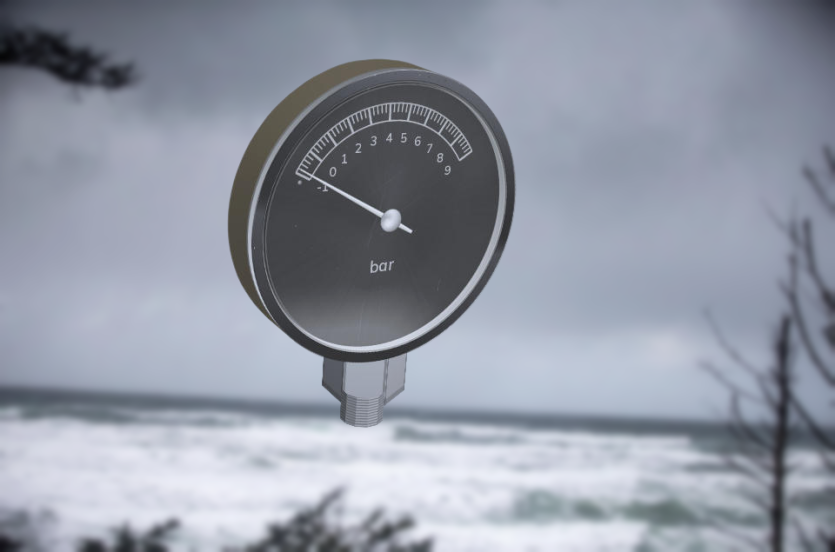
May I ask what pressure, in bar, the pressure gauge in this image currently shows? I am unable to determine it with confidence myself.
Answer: -0.8 bar
